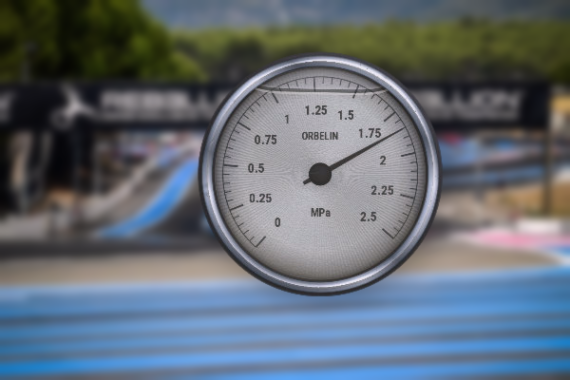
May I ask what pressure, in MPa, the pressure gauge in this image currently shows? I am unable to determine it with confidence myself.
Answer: 1.85 MPa
